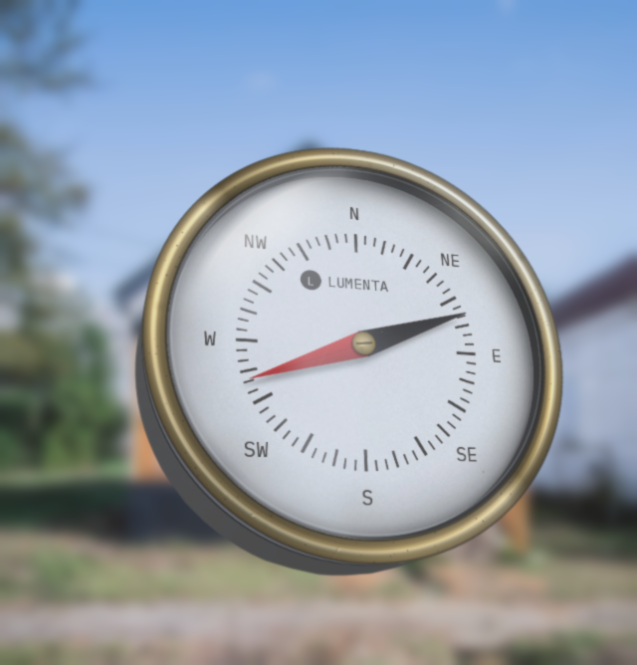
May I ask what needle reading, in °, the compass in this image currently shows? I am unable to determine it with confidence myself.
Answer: 250 °
